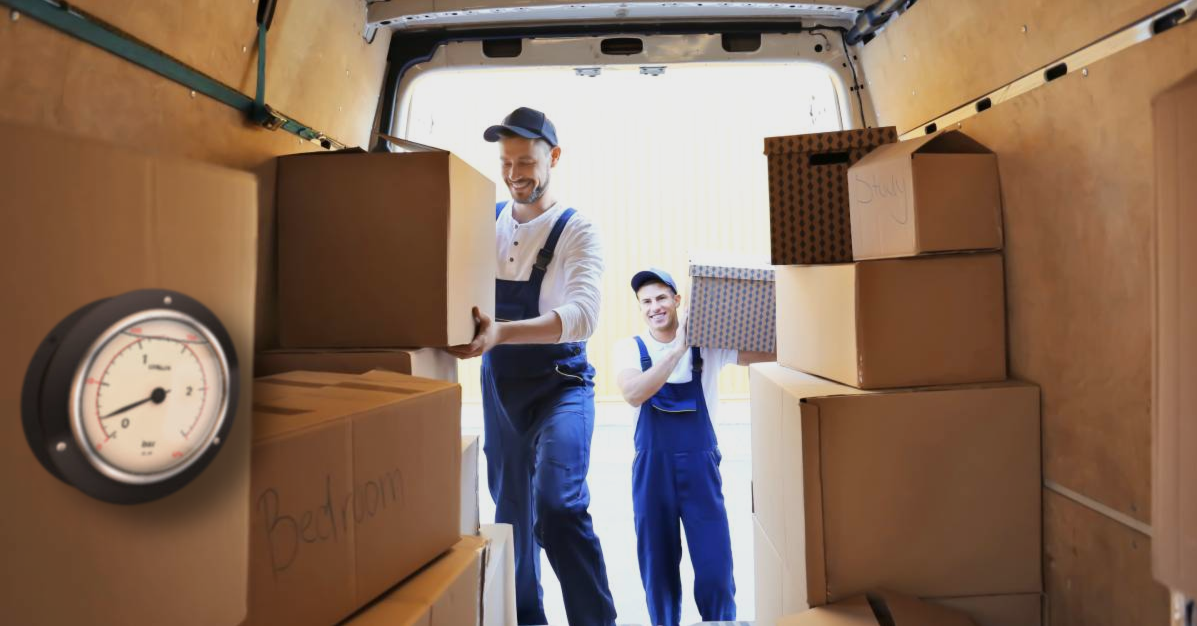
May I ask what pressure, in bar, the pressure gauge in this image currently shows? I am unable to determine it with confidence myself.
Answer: 0.2 bar
